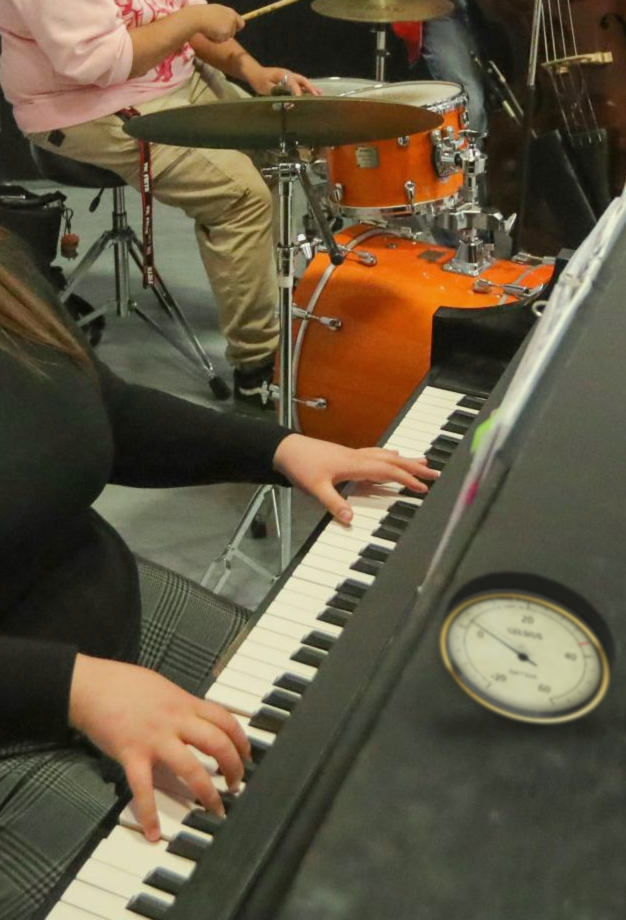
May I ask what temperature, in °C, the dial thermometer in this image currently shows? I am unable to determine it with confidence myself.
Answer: 4 °C
